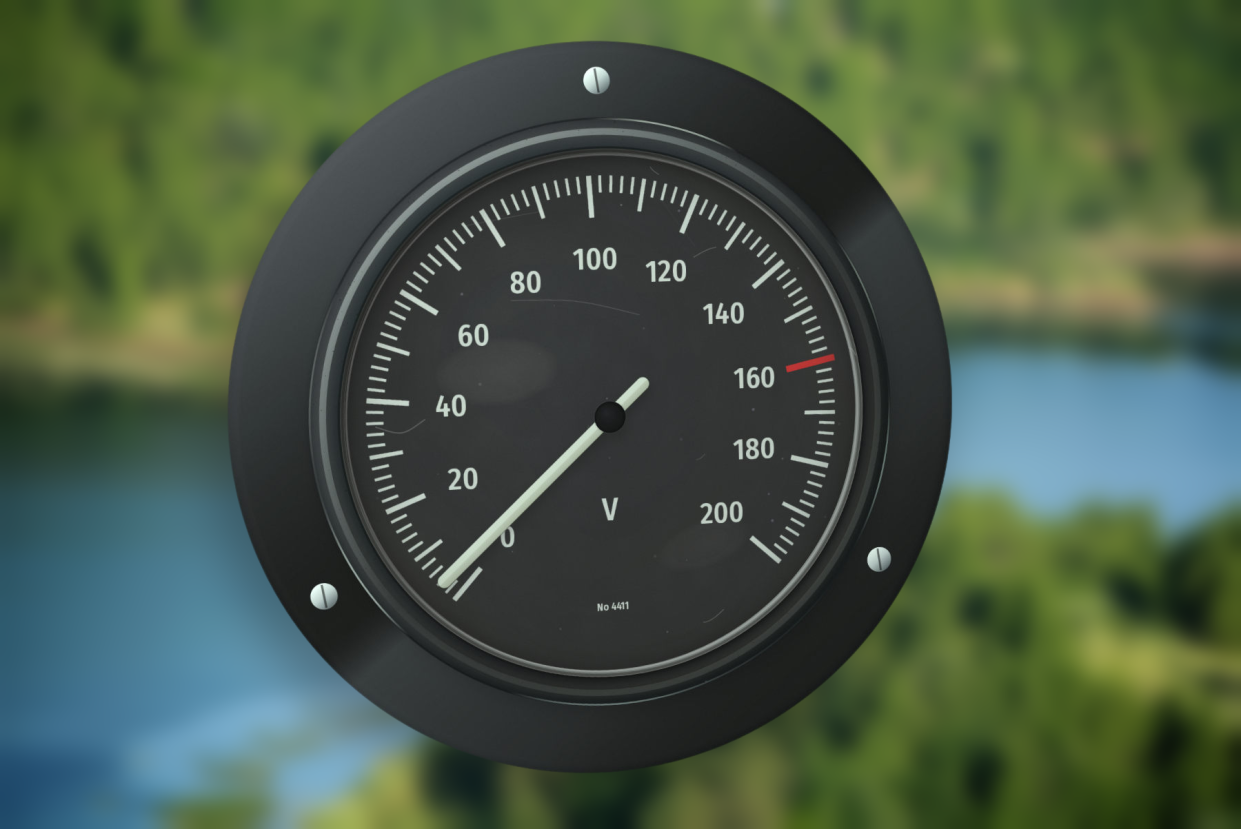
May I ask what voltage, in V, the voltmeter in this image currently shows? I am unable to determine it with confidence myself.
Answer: 4 V
